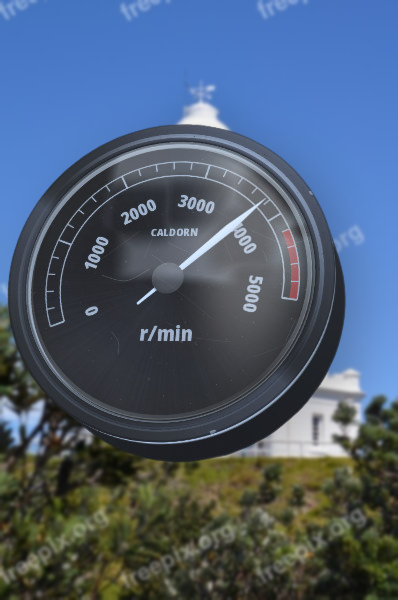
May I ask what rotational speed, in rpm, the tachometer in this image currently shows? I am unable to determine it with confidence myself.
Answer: 3800 rpm
